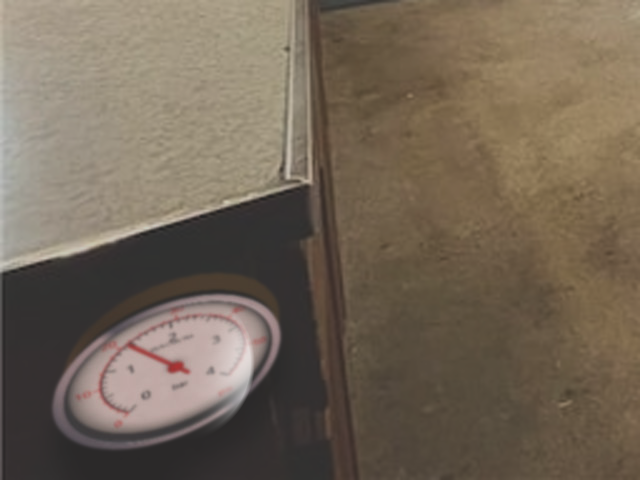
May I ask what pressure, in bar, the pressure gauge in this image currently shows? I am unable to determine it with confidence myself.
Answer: 1.5 bar
